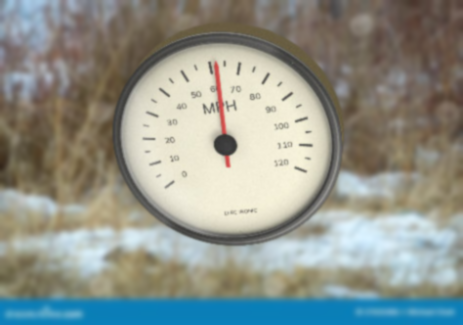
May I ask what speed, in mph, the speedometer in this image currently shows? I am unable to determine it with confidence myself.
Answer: 62.5 mph
